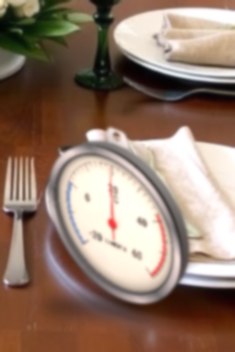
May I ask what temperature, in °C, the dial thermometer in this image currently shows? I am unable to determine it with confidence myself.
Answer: 20 °C
